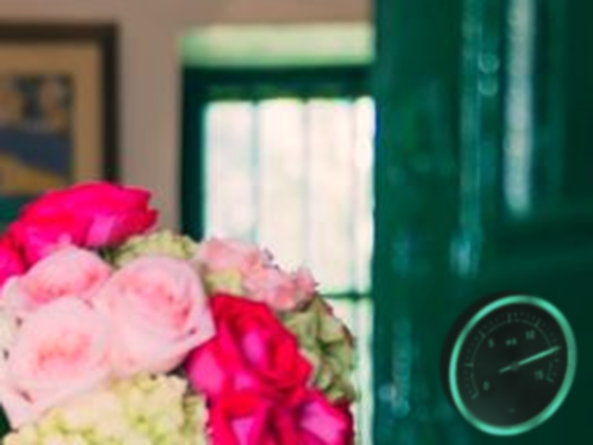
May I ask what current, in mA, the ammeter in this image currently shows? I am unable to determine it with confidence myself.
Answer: 12.5 mA
